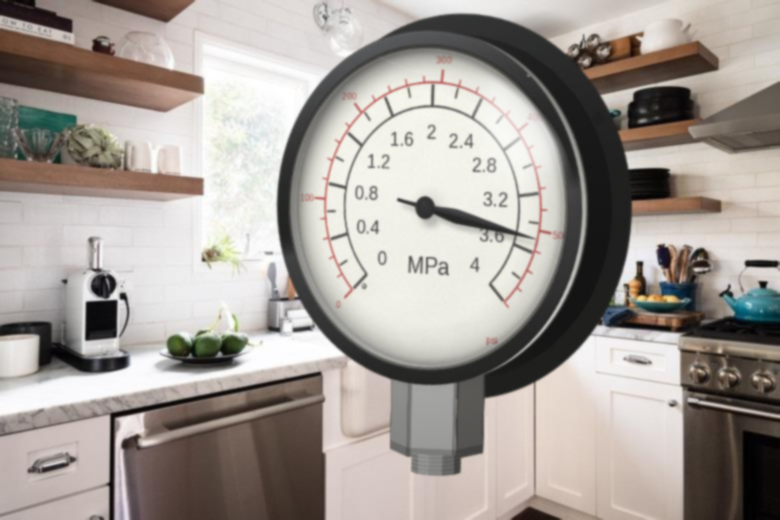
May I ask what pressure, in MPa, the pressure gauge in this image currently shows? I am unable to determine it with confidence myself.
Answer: 3.5 MPa
